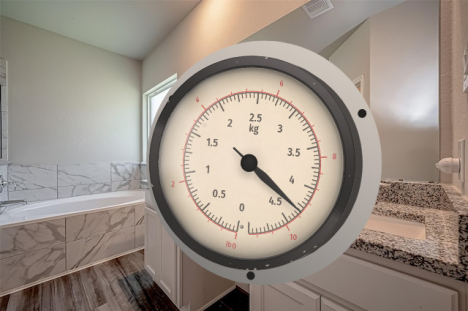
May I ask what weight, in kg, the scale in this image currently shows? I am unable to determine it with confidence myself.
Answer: 4.3 kg
